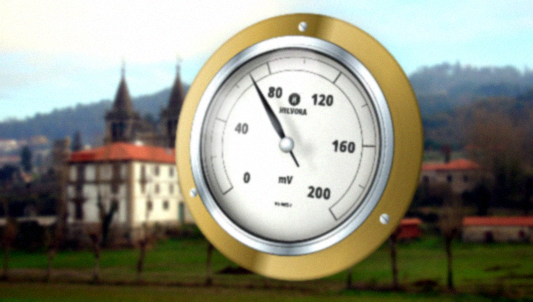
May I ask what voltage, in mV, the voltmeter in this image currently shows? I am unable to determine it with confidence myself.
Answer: 70 mV
